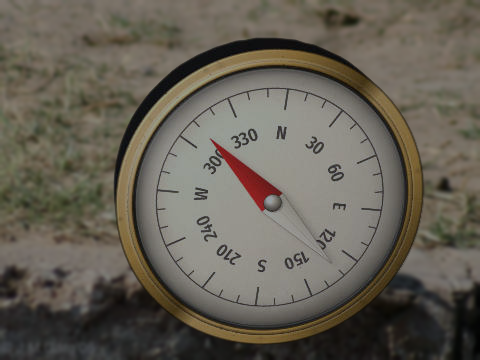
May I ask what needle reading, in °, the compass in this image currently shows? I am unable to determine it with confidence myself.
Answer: 310 °
